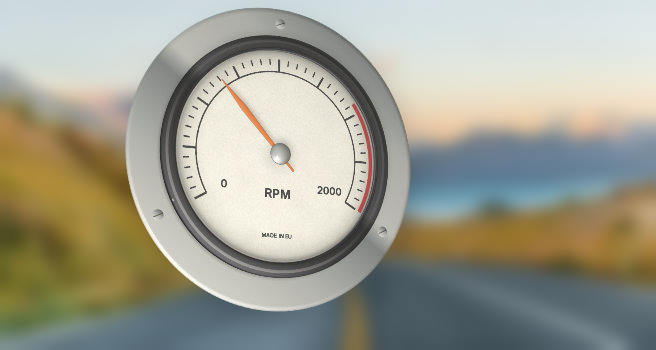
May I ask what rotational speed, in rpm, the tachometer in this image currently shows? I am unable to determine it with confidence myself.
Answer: 650 rpm
